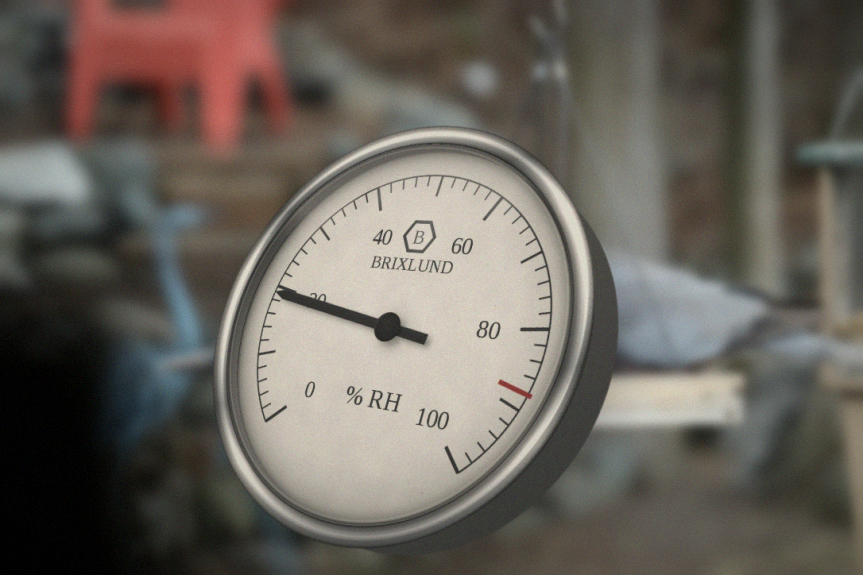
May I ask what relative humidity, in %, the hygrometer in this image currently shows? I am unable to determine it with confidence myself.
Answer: 19 %
